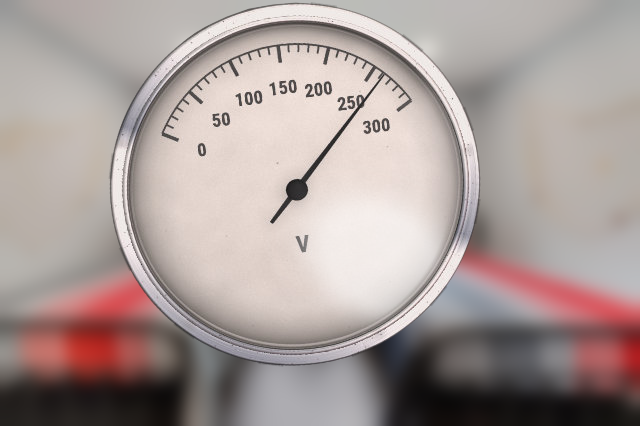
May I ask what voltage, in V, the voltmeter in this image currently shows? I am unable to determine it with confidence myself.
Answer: 260 V
